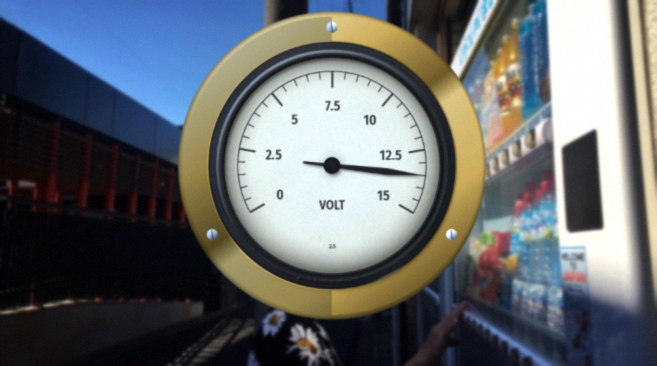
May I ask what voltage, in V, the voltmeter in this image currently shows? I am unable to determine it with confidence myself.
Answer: 13.5 V
